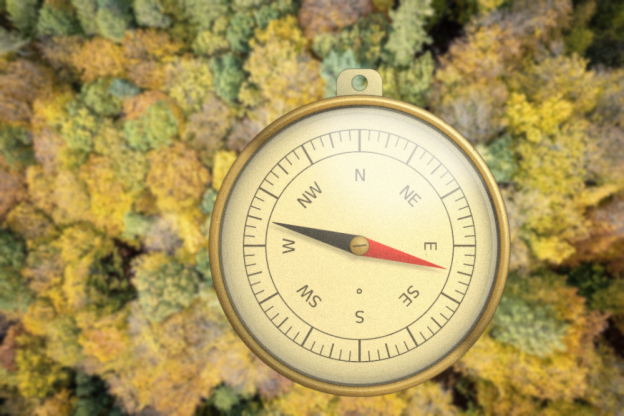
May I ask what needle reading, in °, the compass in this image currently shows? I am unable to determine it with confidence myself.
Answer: 105 °
